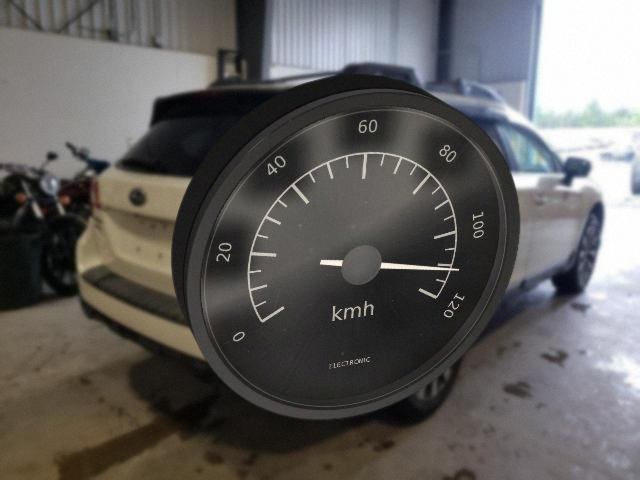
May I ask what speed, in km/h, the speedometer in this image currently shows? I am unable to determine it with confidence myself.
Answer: 110 km/h
